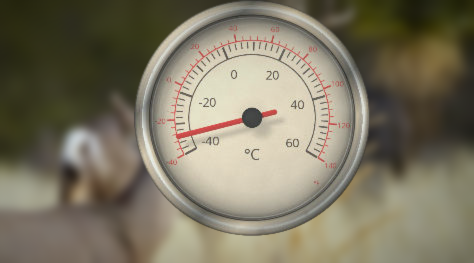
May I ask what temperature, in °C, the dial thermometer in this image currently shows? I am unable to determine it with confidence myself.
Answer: -34 °C
